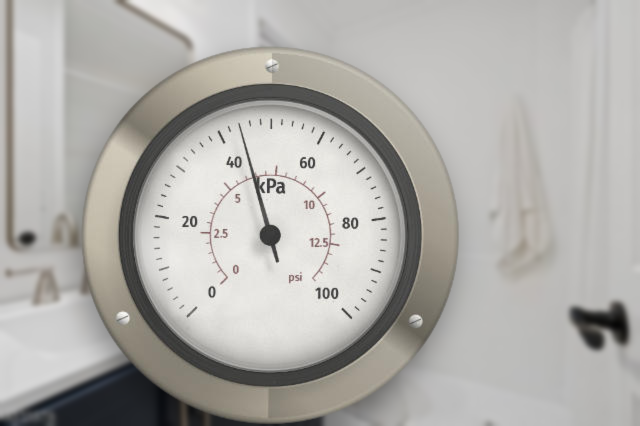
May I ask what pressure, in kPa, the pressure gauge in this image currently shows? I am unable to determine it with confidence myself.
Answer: 44 kPa
